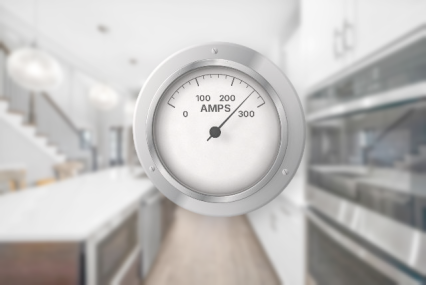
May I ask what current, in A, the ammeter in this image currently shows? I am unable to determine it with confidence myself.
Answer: 260 A
